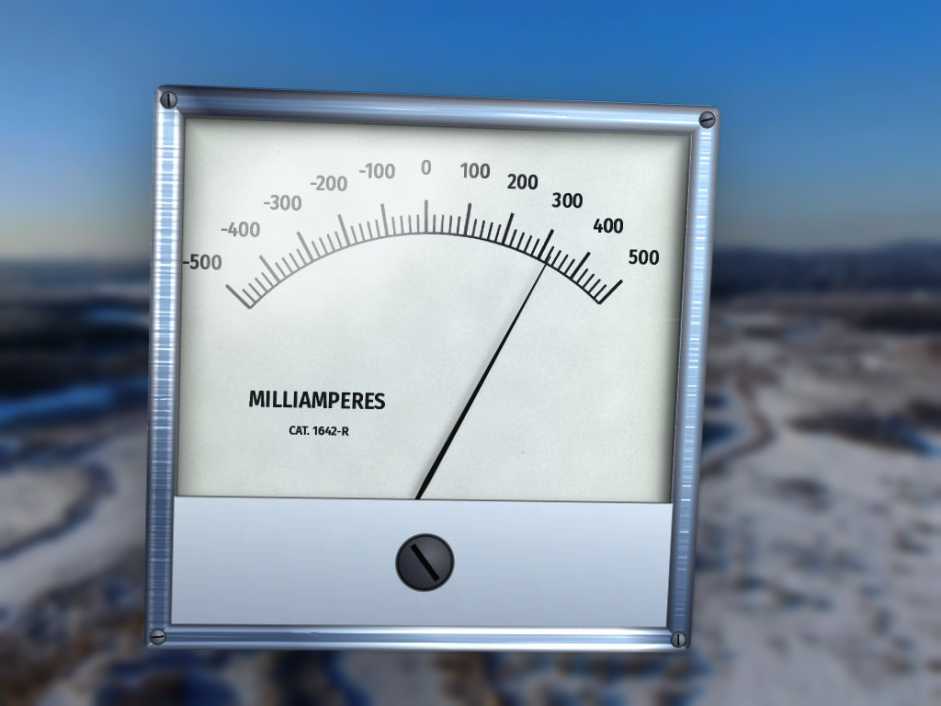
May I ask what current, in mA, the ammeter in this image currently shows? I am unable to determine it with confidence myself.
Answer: 320 mA
